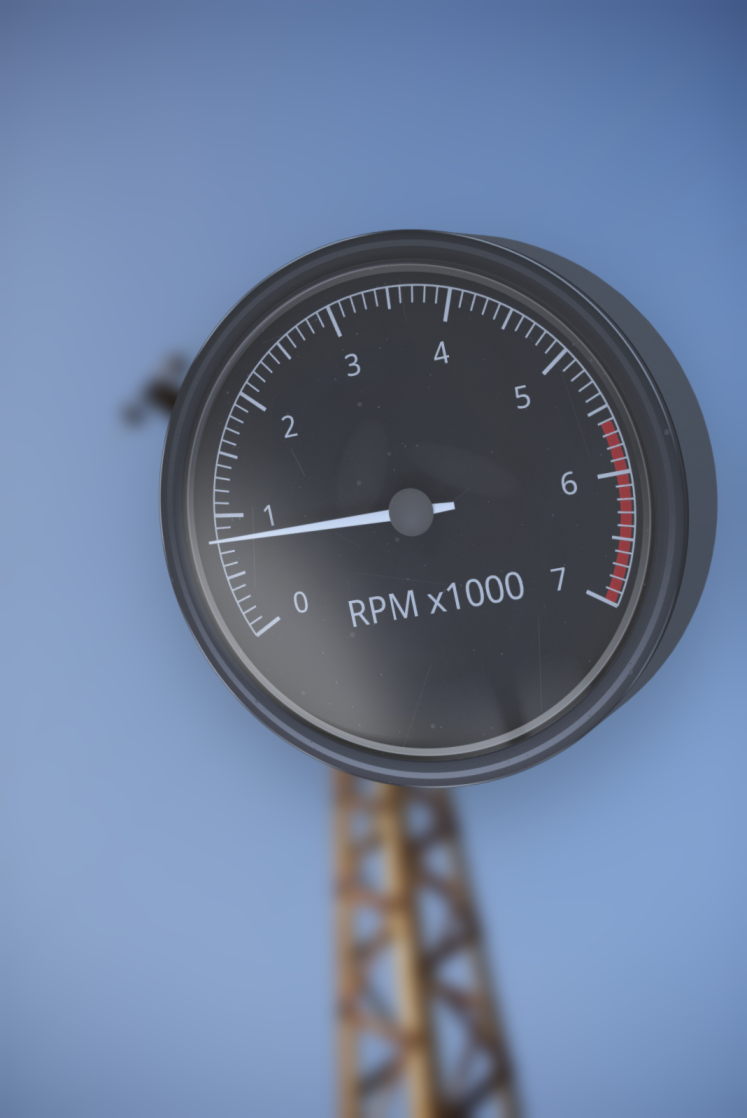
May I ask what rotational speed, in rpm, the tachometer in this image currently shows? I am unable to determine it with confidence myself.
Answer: 800 rpm
